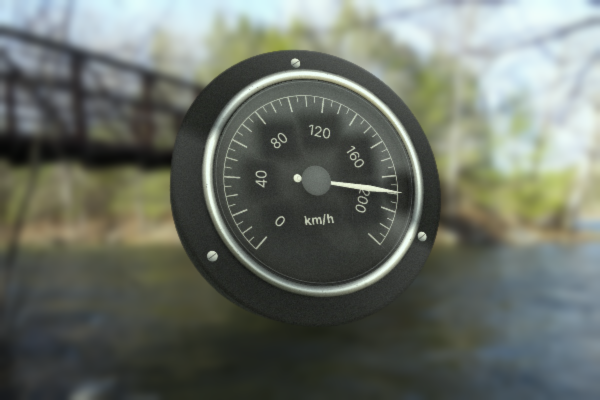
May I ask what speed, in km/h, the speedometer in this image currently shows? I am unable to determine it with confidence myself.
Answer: 190 km/h
